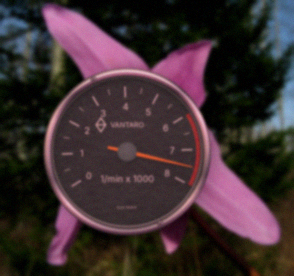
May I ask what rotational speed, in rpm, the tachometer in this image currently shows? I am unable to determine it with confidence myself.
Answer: 7500 rpm
